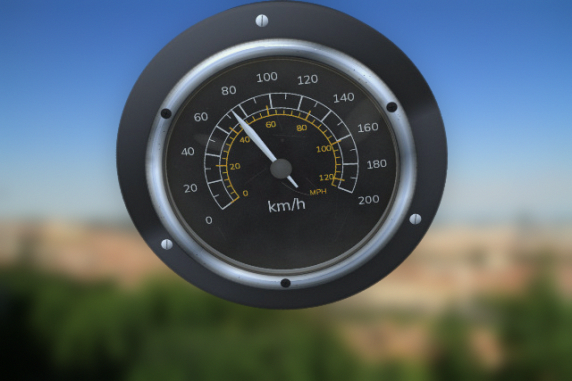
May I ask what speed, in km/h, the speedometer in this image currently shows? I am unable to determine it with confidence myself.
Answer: 75 km/h
